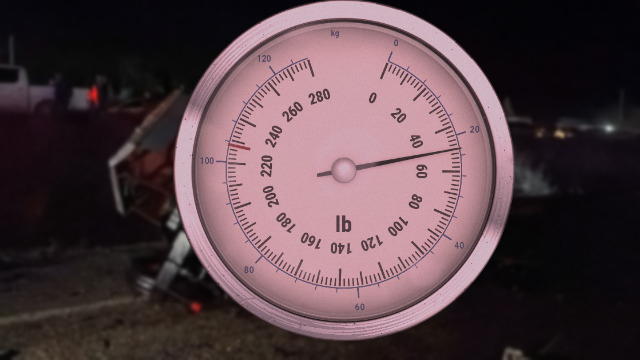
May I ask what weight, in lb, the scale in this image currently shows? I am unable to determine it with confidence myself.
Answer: 50 lb
